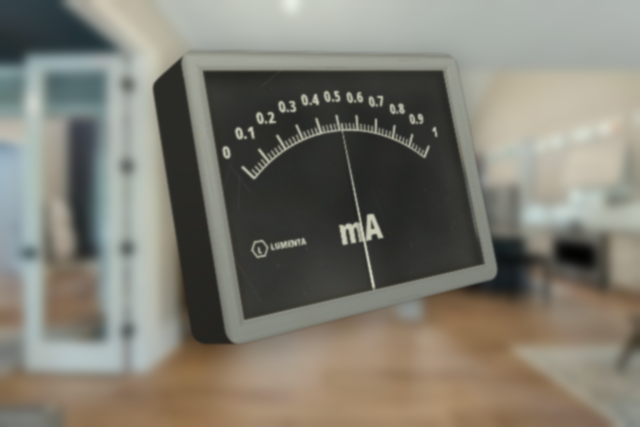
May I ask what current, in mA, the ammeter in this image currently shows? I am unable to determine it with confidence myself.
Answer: 0.5 mA
